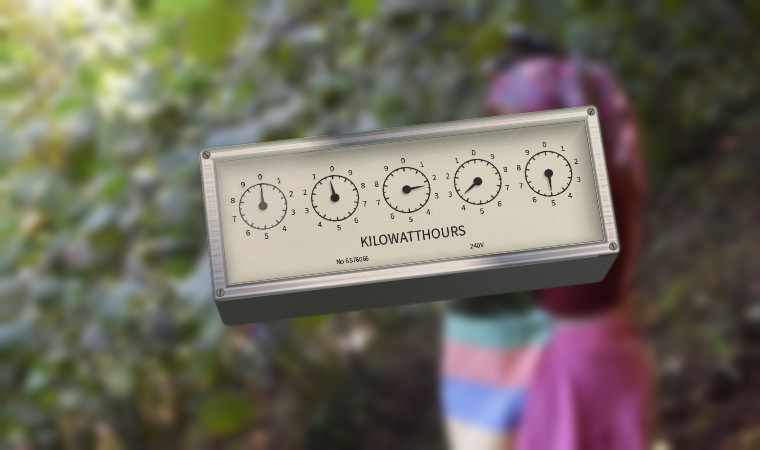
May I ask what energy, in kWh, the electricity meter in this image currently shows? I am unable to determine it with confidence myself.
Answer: 235 kWh
